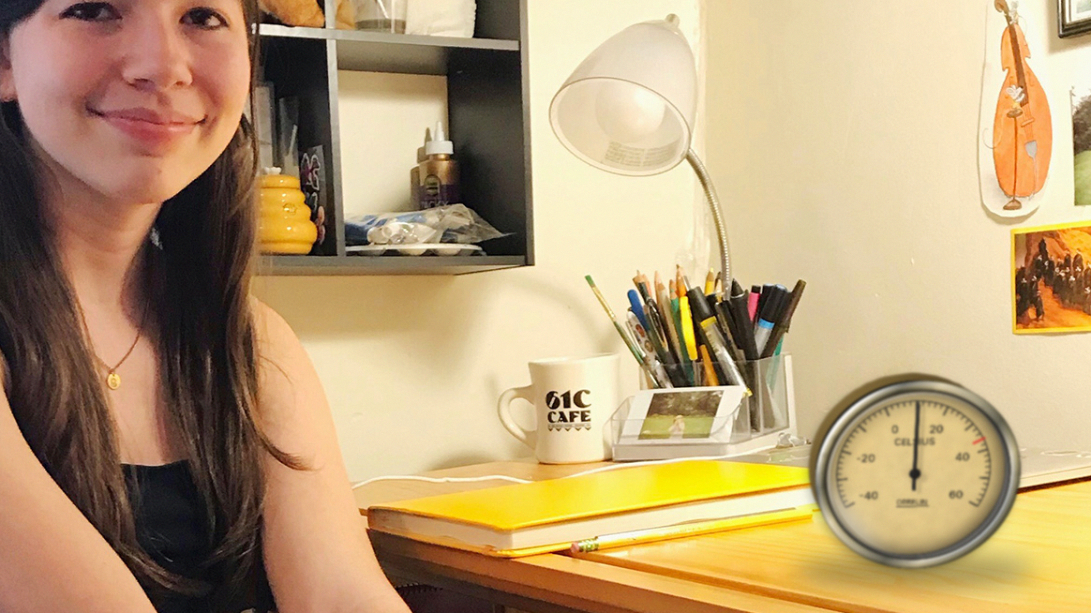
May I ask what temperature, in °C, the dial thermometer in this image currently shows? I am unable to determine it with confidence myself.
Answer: 10 °C
